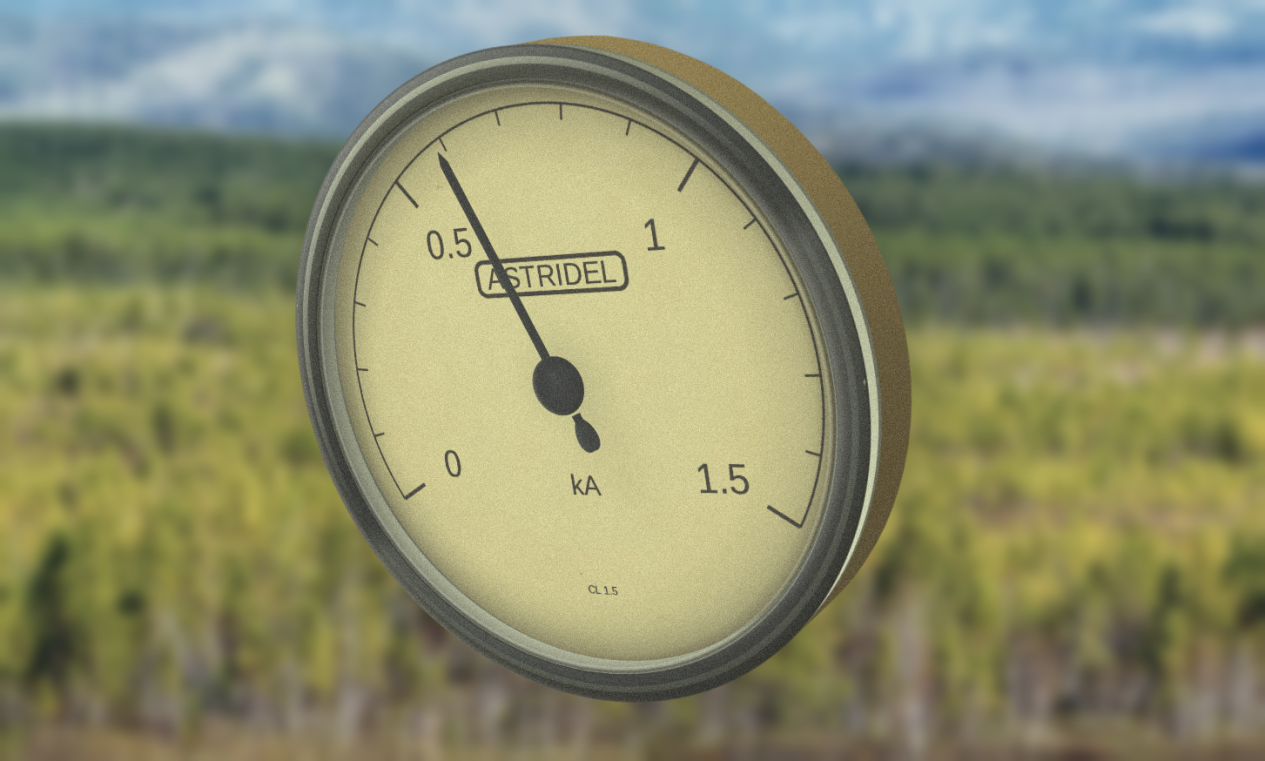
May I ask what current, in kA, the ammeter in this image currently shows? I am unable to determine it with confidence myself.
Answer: 0.6 kA
